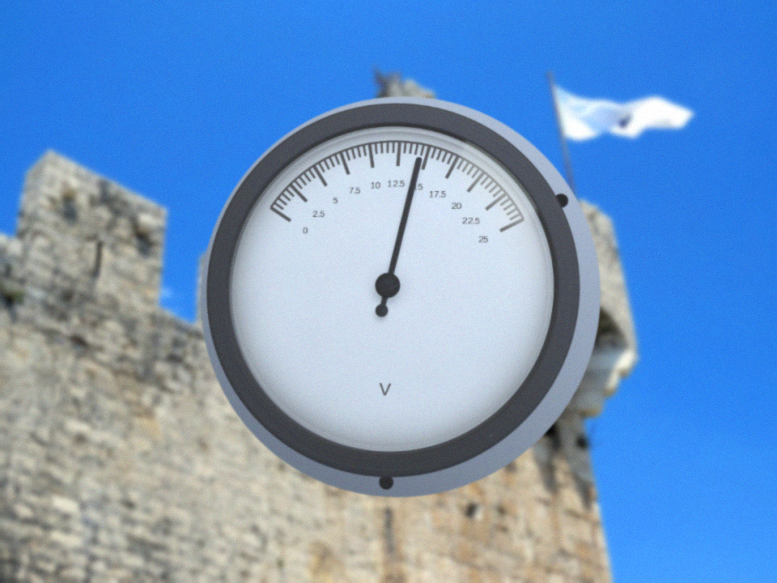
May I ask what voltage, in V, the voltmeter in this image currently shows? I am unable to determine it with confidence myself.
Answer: 14.5 V
